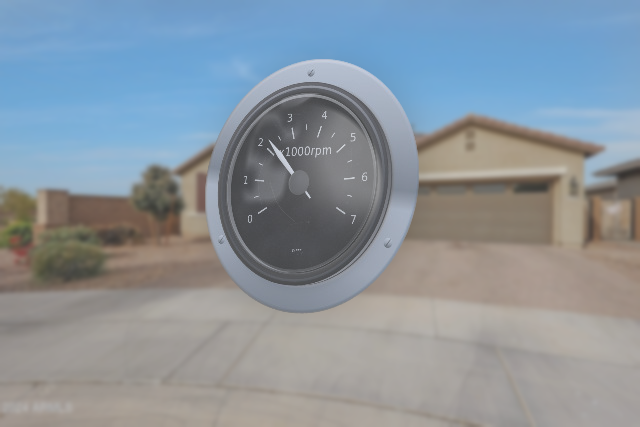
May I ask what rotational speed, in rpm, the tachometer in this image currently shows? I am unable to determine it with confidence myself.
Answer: 2250 rpm
